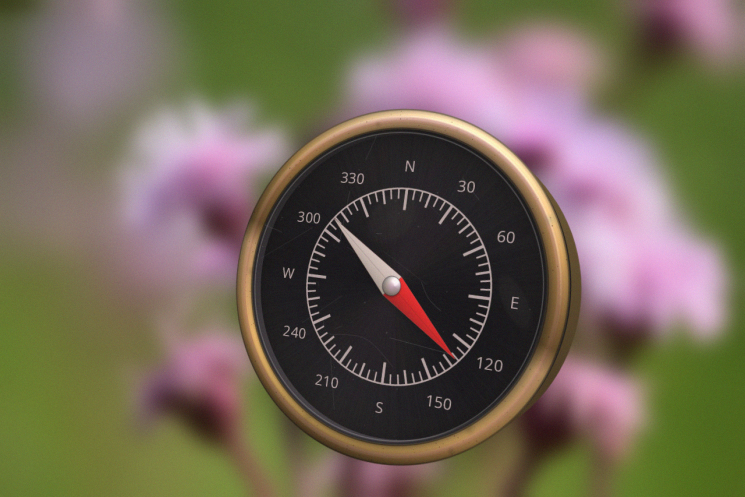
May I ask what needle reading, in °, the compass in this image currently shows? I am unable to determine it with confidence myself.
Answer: 130 °
